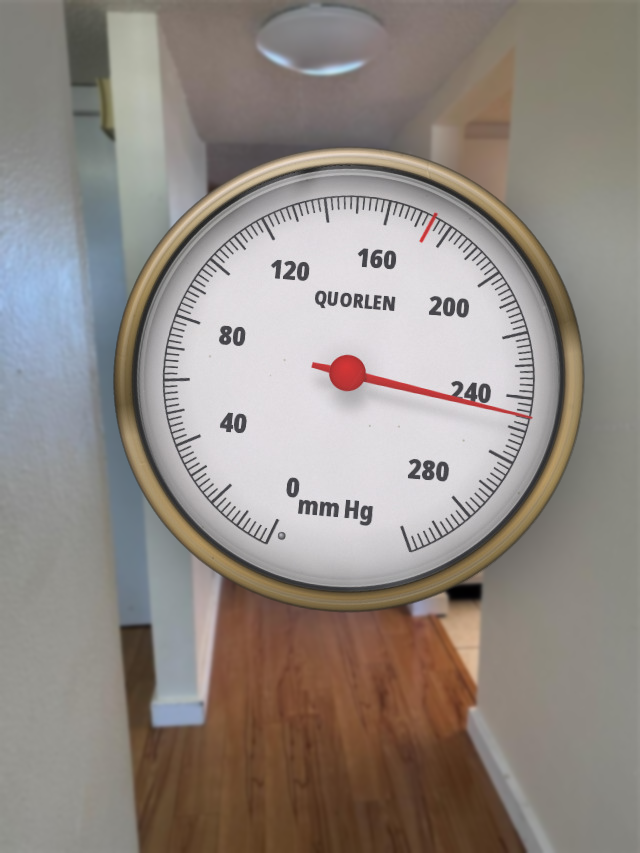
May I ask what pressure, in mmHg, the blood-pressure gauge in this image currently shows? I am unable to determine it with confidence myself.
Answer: 246 mmHg
